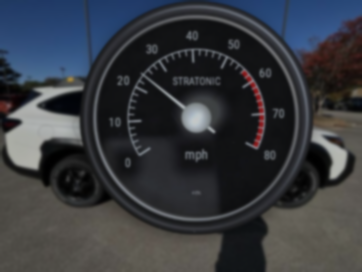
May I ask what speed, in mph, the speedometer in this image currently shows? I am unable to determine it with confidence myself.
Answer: 24 mph
